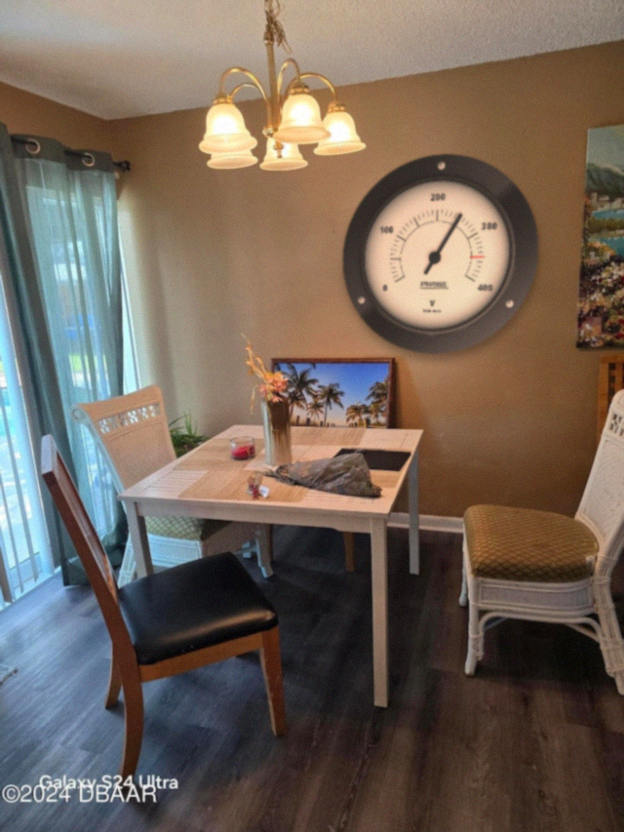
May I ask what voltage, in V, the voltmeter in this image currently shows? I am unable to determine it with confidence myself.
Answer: 250 V
